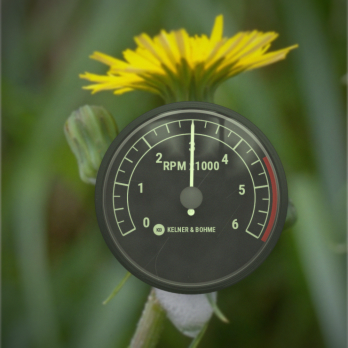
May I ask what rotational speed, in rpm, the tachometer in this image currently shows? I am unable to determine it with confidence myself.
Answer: 3000 rpm
